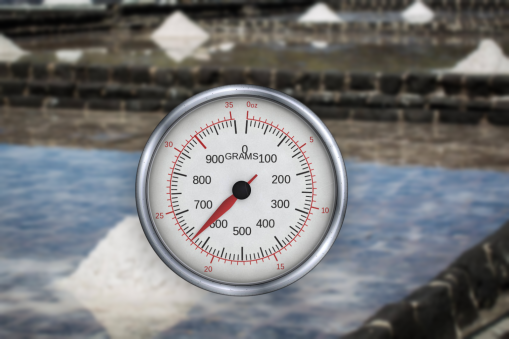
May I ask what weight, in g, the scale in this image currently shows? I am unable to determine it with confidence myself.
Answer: 630 g
